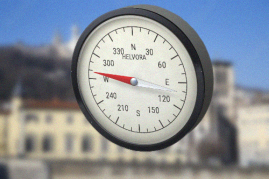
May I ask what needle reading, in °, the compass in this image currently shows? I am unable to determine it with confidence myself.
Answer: 280 °
